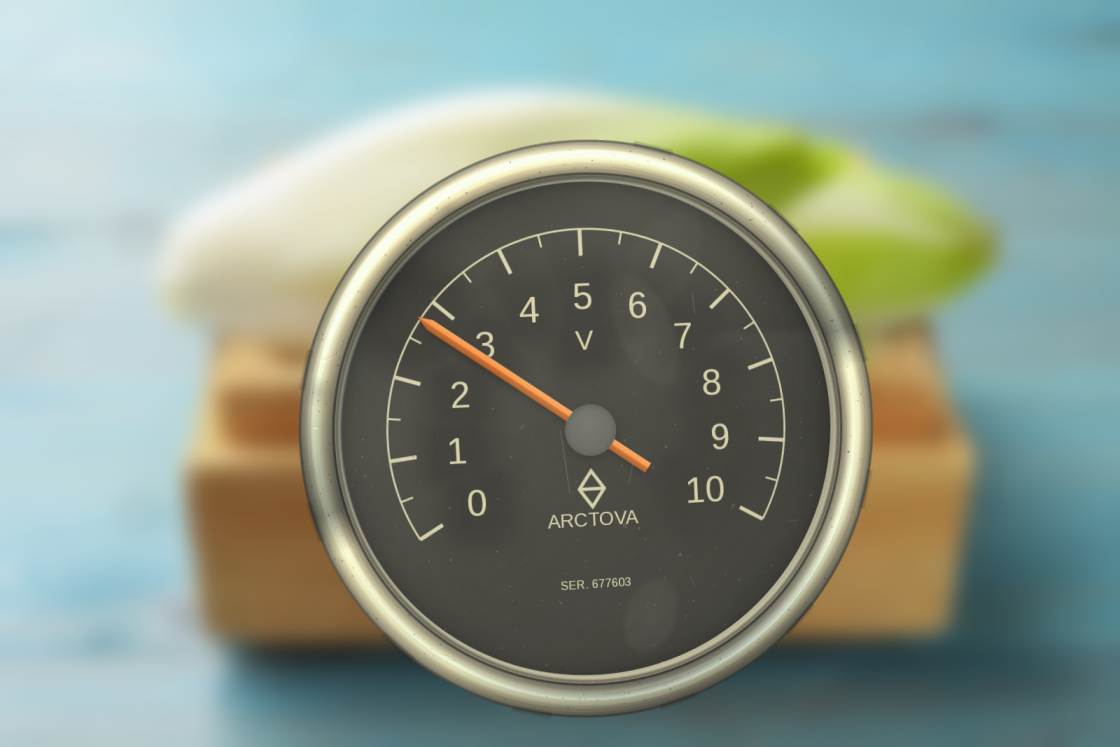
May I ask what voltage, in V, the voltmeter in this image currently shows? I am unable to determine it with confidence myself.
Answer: 2.75 V
